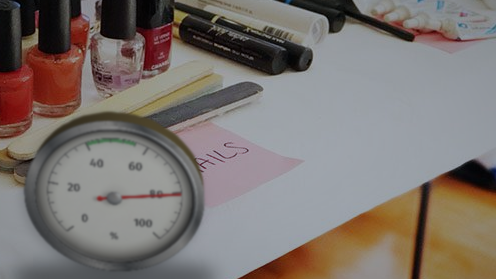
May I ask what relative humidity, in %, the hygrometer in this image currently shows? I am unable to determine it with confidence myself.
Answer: 80 %
